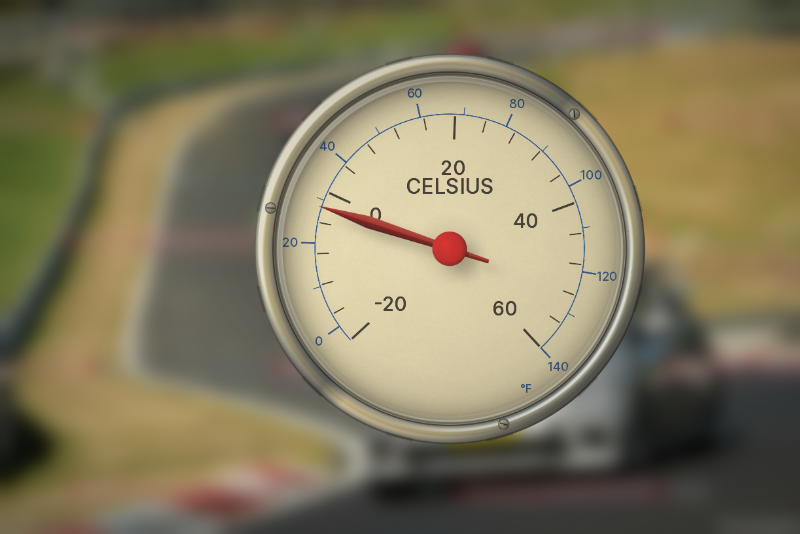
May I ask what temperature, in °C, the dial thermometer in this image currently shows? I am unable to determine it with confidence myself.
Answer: -2 °C
